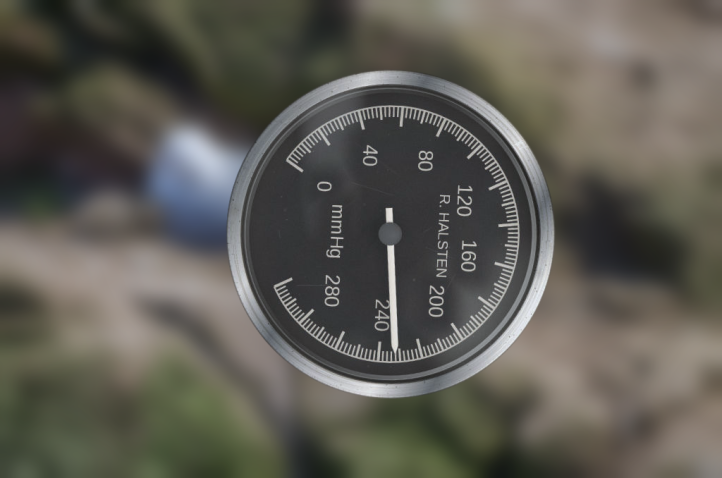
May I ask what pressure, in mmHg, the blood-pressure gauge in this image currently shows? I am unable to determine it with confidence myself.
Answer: 232 mmHg
